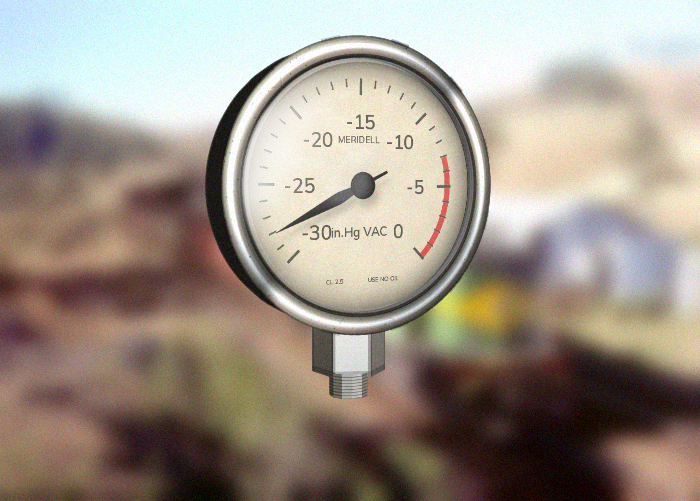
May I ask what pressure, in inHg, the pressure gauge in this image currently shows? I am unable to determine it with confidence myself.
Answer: -28 inHg
